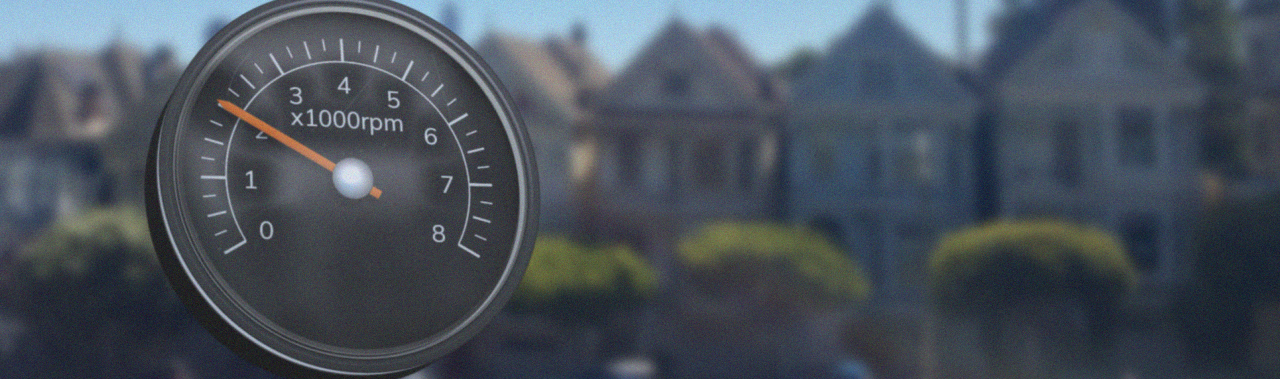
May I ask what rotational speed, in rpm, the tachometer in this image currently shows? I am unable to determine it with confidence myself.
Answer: 2000 rpm
